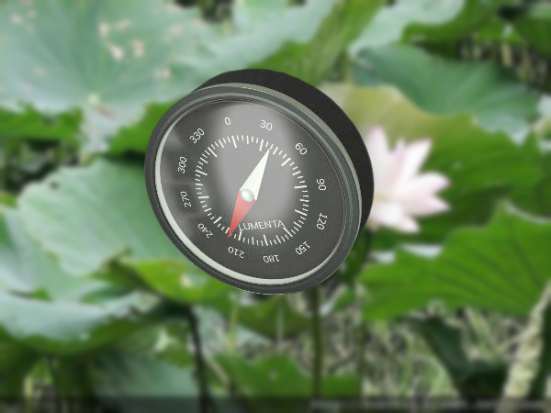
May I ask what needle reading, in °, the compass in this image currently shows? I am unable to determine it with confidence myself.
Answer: 220 °
